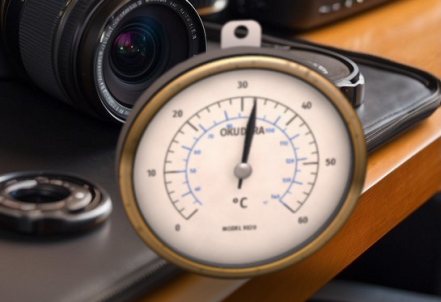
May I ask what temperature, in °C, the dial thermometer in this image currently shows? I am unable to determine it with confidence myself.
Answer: 32 °C
